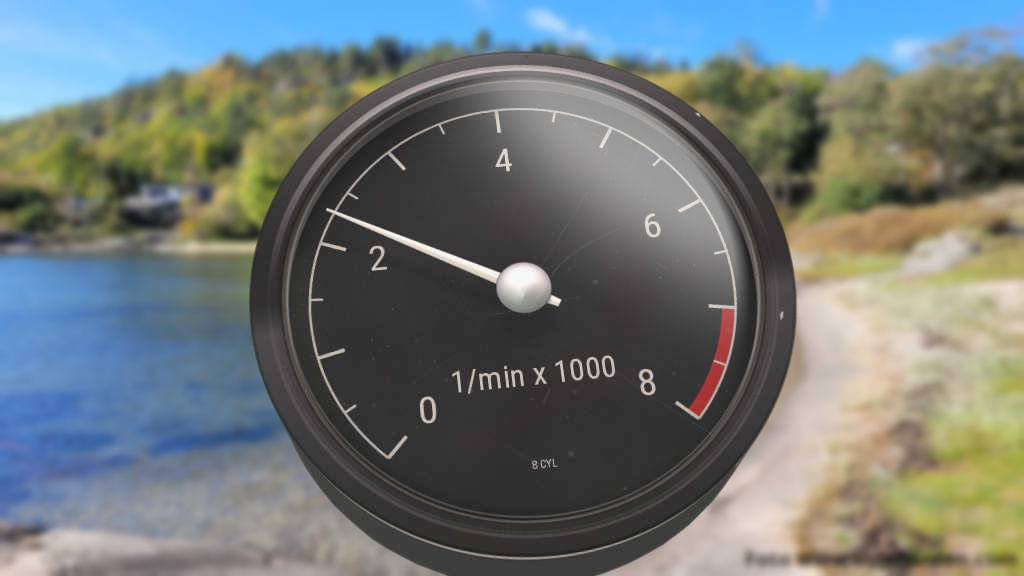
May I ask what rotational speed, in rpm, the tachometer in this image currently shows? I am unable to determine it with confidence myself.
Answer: 2250 rpm
